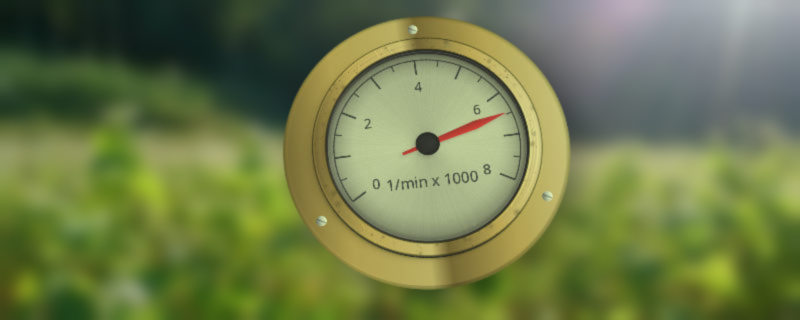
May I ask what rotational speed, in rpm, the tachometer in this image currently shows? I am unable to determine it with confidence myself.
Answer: 6500 rpm
